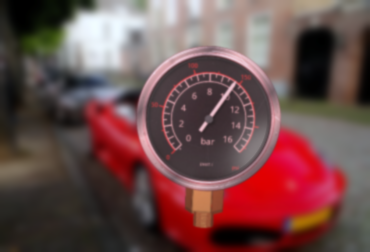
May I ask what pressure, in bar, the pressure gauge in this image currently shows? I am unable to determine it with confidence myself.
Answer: 10 bar
